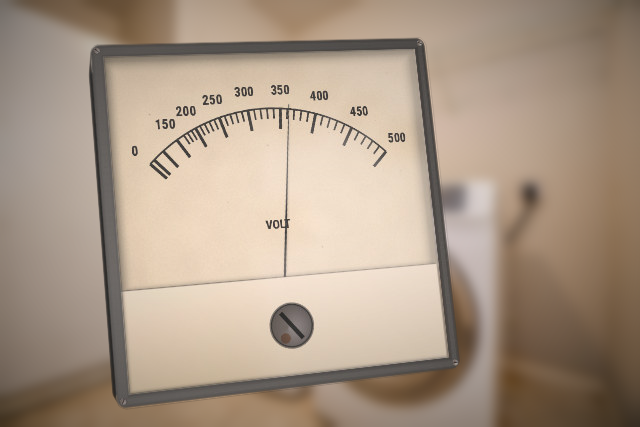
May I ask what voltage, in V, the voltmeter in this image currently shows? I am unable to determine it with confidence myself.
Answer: 360 V
